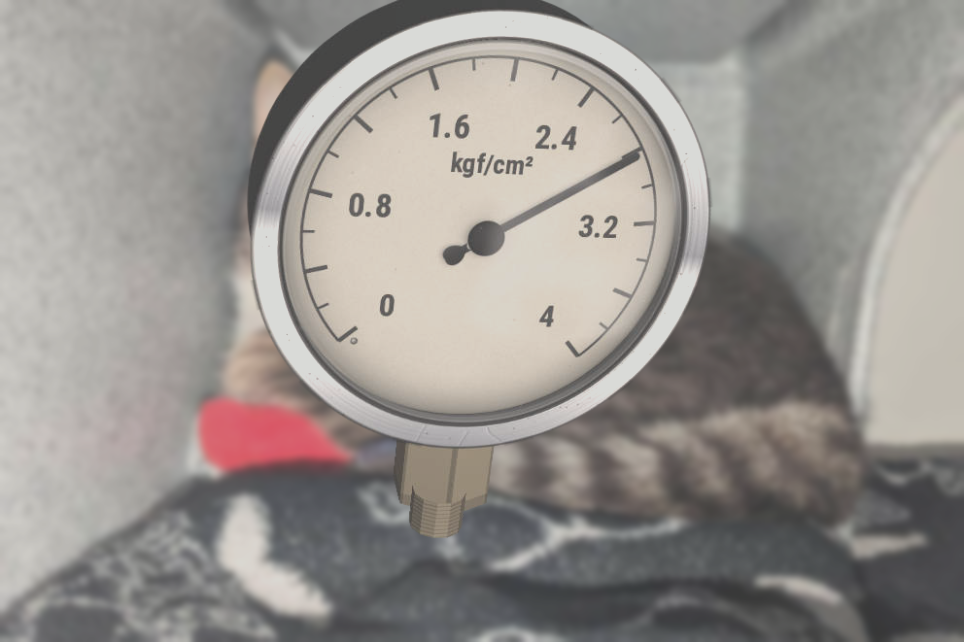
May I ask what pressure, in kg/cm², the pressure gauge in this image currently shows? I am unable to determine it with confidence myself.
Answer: 2.8 kg/cm²
